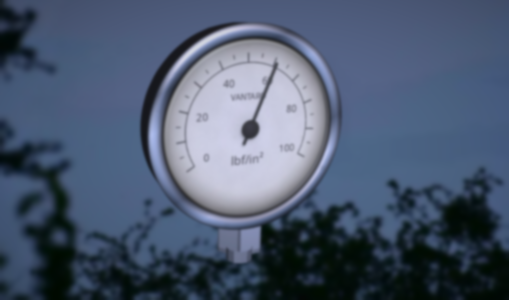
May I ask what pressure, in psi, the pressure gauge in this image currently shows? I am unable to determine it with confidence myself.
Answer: 60 psi
